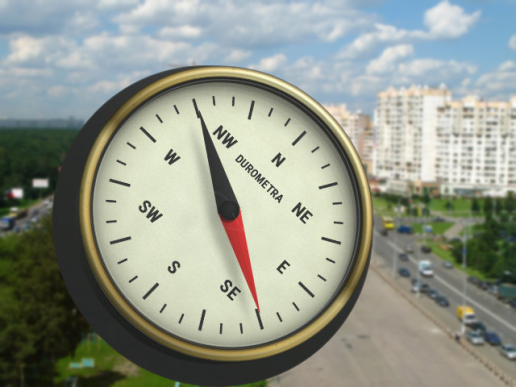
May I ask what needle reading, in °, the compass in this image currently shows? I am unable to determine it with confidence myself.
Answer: 120 °
